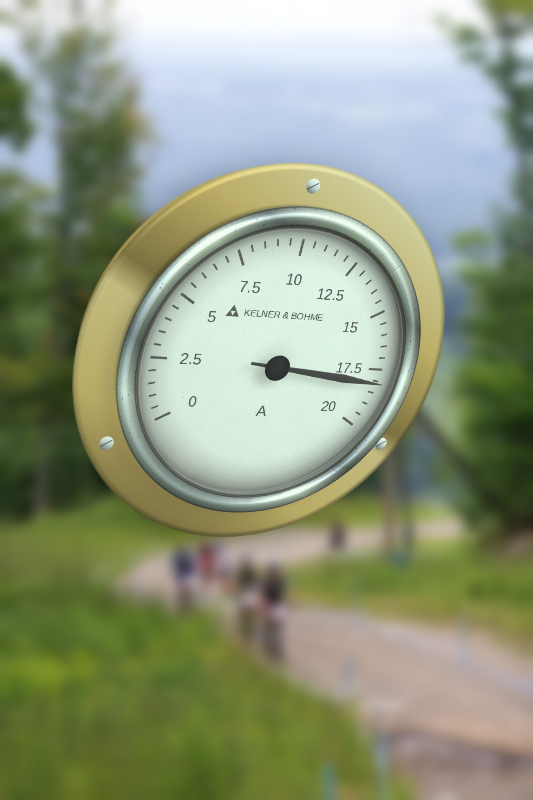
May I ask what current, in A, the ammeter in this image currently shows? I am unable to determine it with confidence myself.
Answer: 18 A
